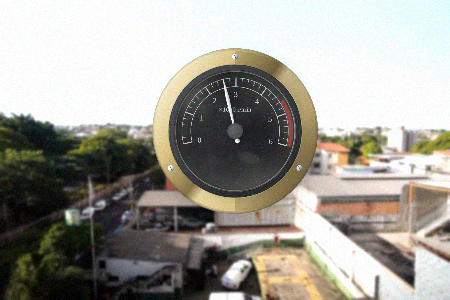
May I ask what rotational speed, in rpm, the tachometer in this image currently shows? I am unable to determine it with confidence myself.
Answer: 2600 rpm
